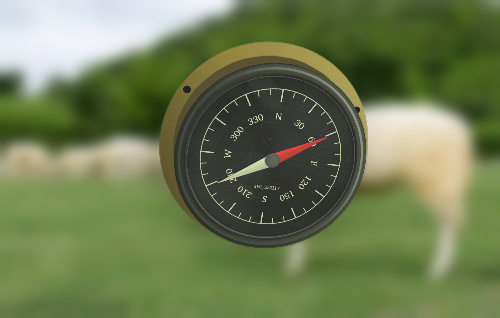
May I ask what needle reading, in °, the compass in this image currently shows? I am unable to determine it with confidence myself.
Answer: 60 °
